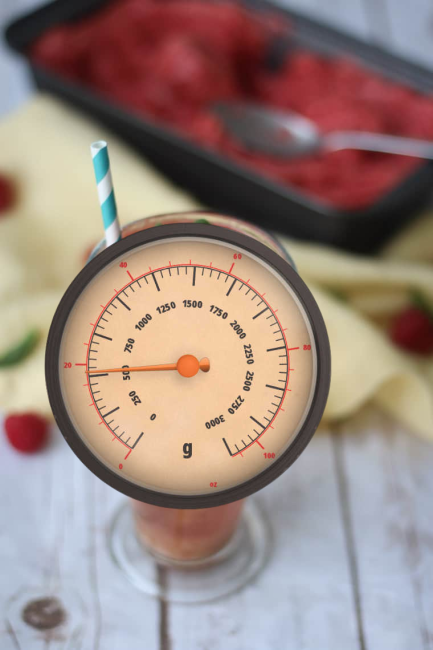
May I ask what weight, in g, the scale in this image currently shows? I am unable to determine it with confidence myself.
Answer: 525 g
